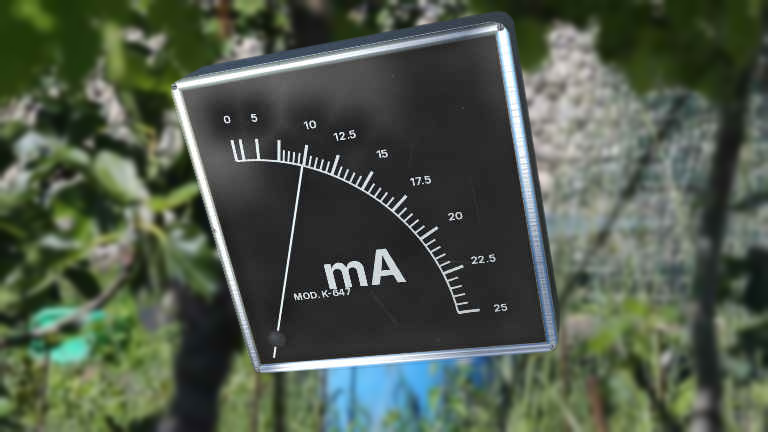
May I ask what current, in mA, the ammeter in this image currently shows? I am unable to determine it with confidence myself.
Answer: 10 mA
